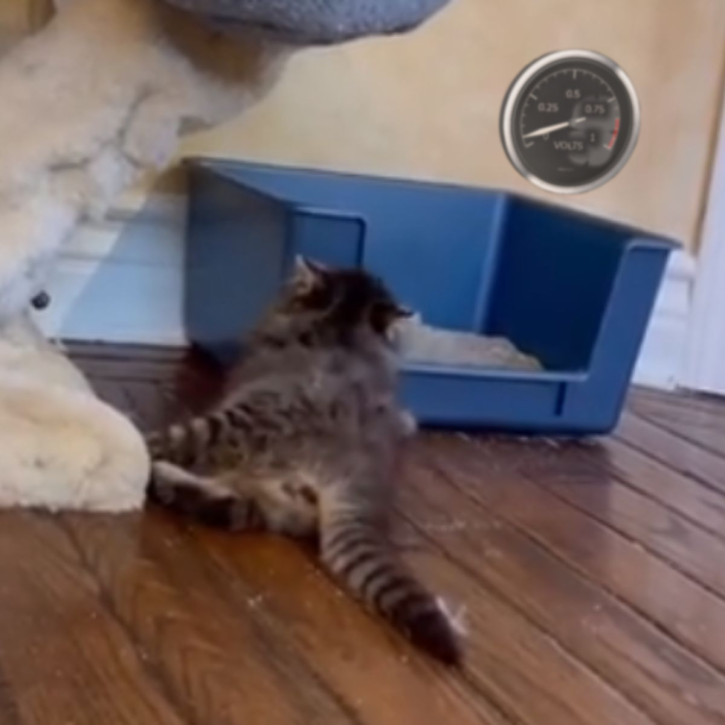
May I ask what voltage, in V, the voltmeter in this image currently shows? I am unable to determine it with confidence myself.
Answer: 0.05 V
